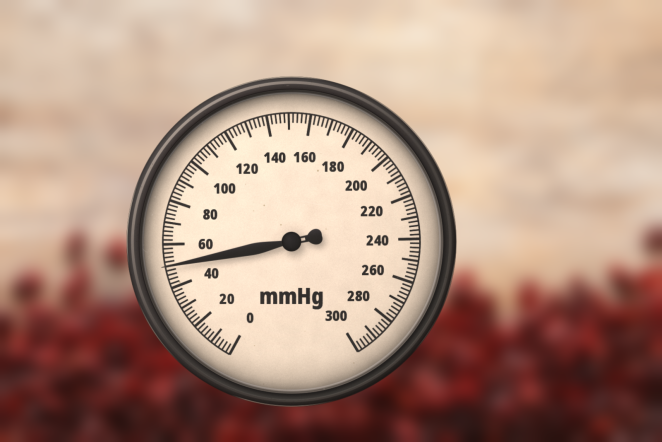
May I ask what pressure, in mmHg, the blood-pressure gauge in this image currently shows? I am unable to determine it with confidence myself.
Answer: 50 mmHg
